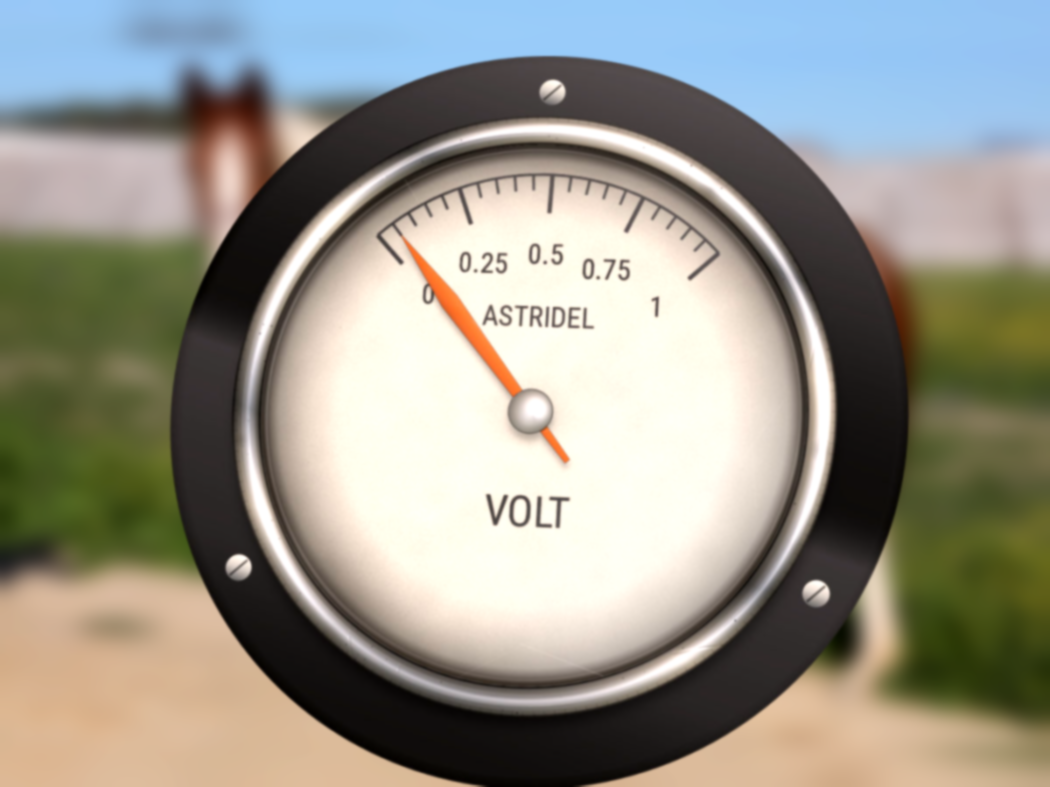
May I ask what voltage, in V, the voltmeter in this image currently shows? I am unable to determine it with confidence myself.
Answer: 0.05 V
